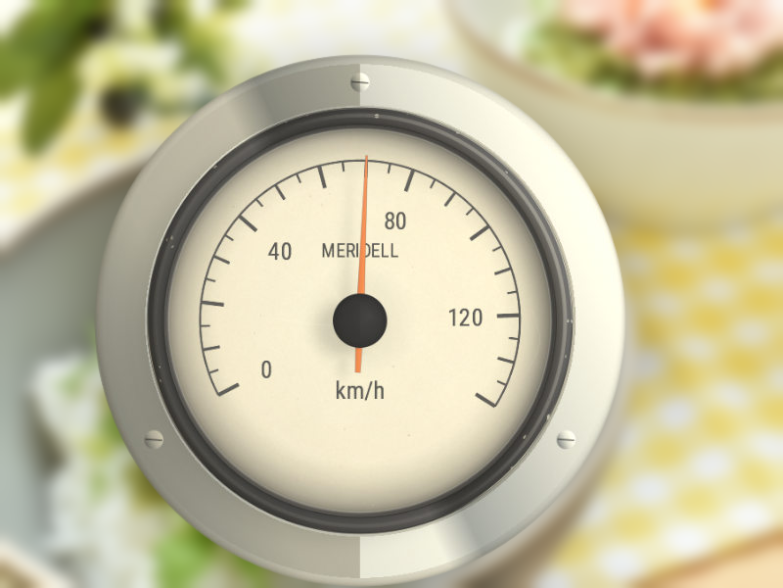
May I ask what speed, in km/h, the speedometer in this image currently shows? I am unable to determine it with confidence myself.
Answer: 70 km/h
